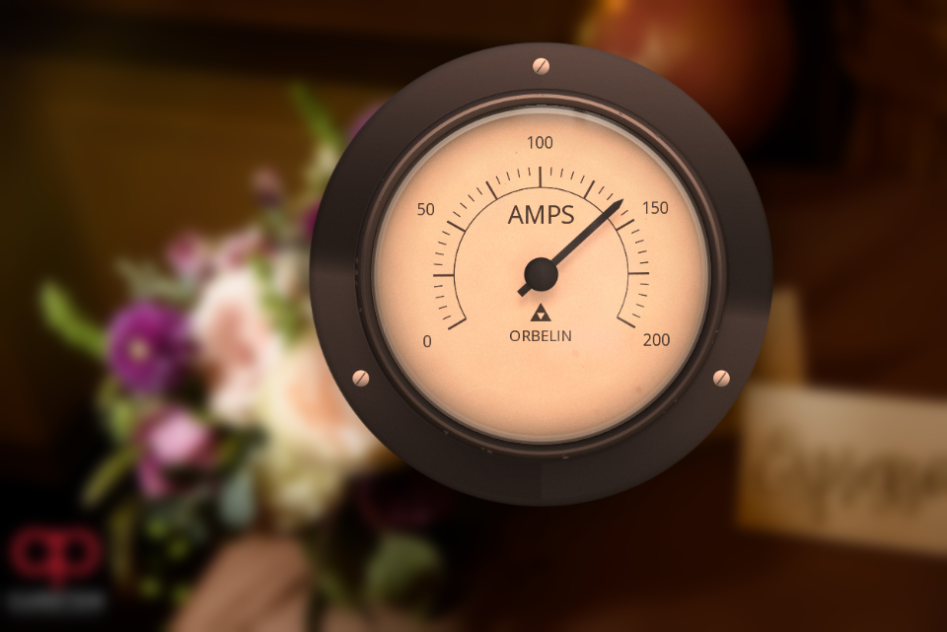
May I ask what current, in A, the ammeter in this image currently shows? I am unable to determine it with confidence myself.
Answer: 140 A
